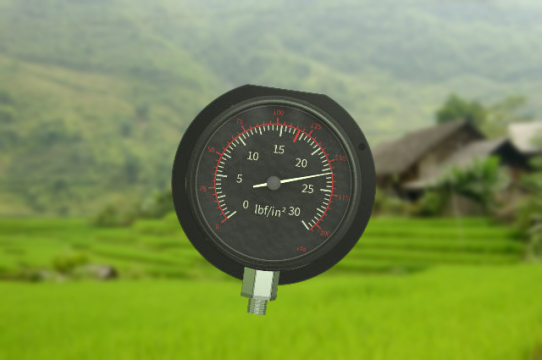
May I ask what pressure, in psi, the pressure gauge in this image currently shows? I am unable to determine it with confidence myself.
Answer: 23 psi
